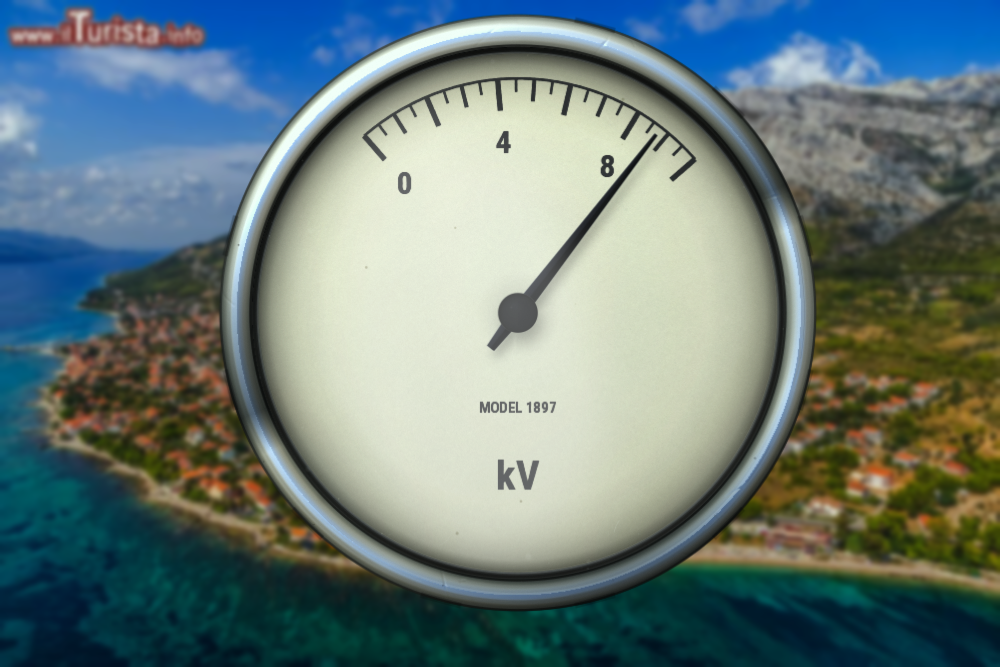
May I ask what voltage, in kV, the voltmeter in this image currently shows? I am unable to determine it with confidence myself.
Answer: 8.75 kV
